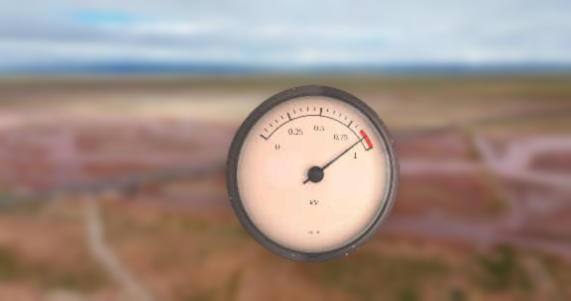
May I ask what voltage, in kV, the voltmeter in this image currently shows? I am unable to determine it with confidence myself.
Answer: 0.9 kV
